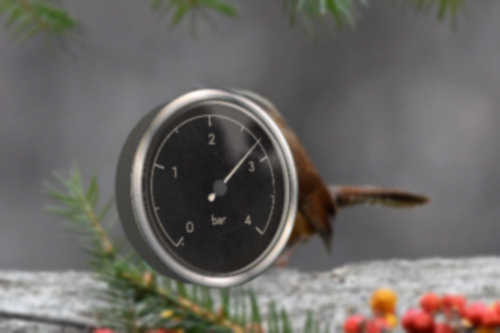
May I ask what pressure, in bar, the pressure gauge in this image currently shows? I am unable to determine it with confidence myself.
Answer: 2.75 bar
